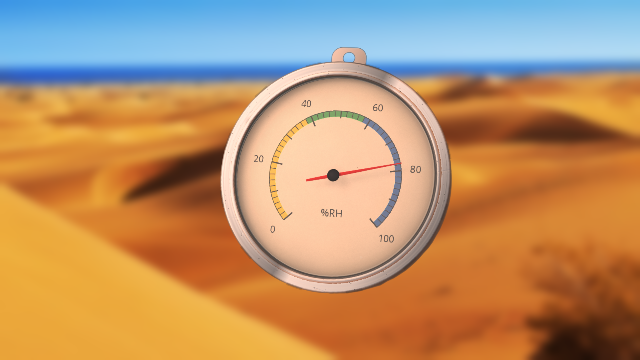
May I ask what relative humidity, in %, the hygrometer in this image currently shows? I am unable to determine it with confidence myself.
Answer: 78 %
